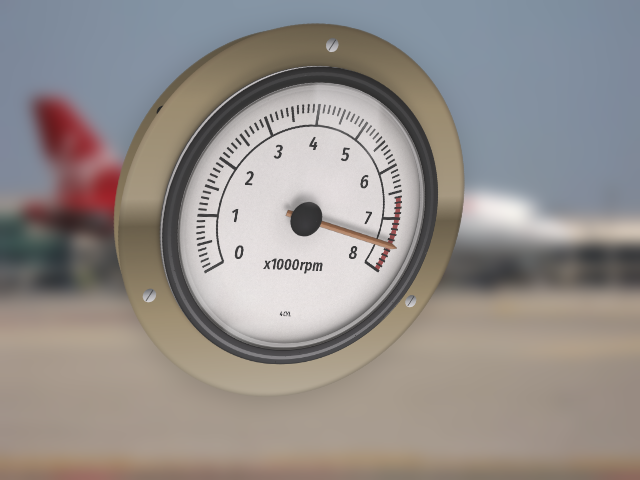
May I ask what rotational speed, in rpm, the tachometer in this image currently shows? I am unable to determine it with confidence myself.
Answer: 7500 rpm
